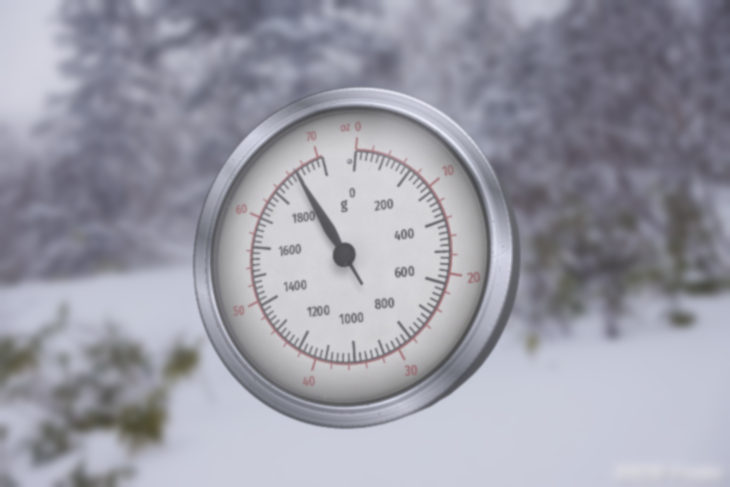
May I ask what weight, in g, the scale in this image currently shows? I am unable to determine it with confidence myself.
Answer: 1900 g
